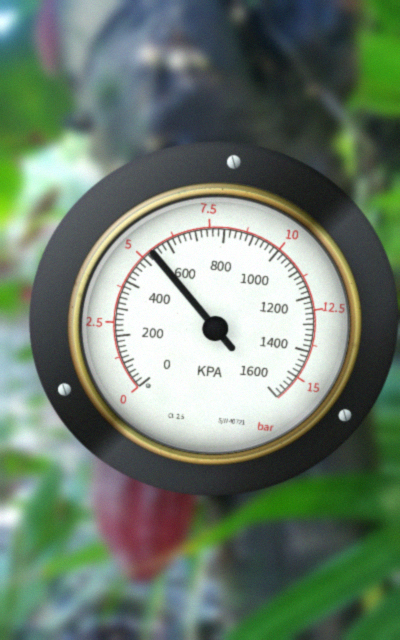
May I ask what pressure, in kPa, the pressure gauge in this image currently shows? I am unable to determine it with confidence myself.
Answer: 540 kPa
